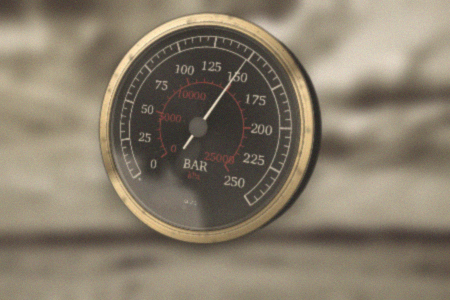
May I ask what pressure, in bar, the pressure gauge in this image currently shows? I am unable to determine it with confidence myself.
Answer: 150 bar
